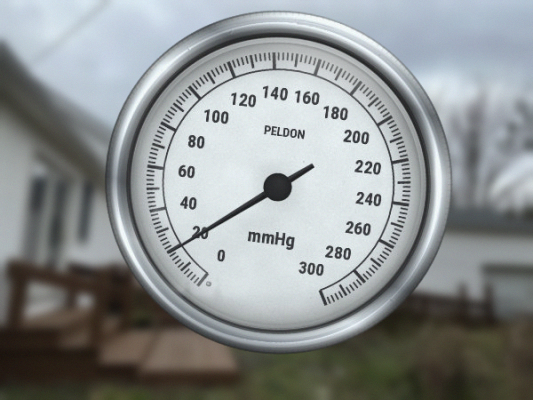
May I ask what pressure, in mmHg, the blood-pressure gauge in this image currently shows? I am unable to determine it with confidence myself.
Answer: 20 mmHg
